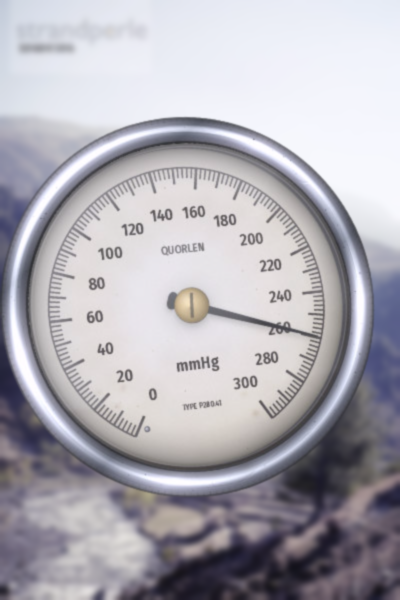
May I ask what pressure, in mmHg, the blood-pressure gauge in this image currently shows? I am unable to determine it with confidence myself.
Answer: 260 mmHg
